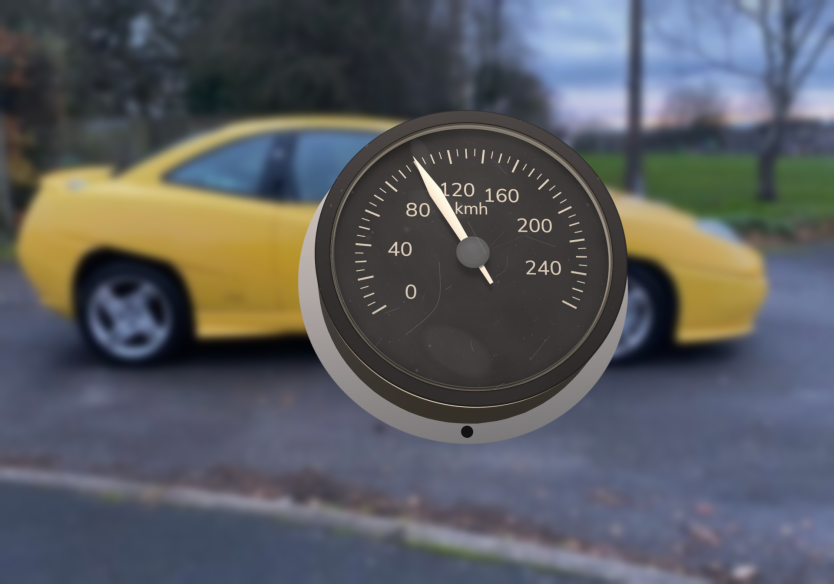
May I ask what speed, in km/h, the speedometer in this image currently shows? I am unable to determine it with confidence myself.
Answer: 100 km/h
